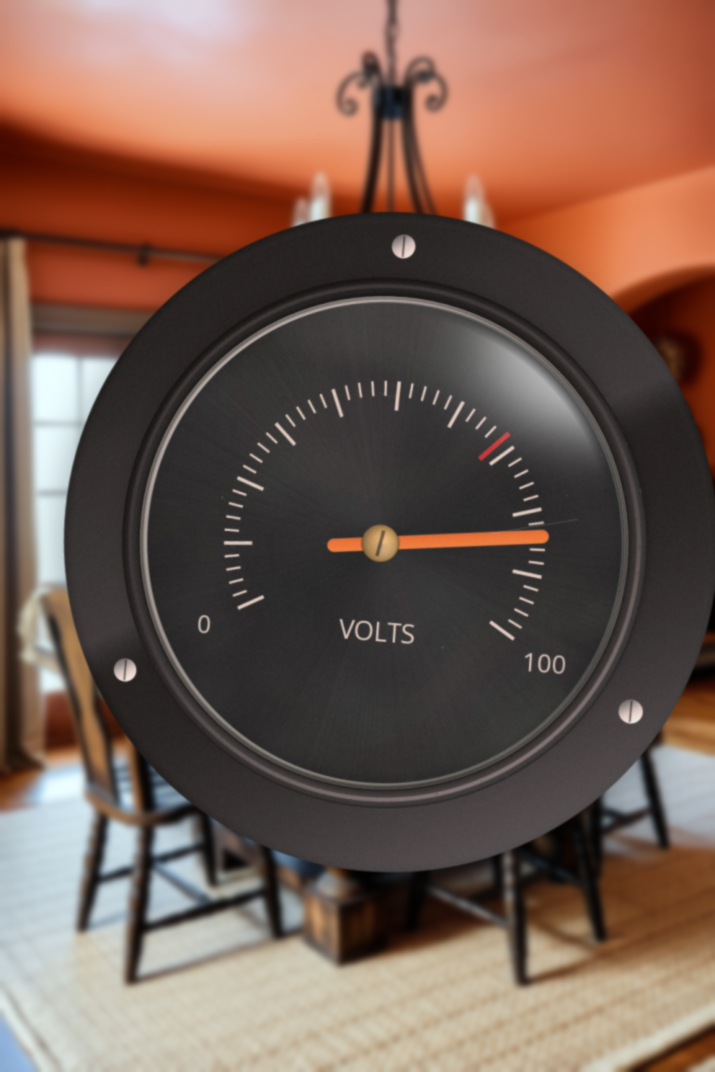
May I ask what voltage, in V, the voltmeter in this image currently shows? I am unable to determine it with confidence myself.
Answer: 84 V
